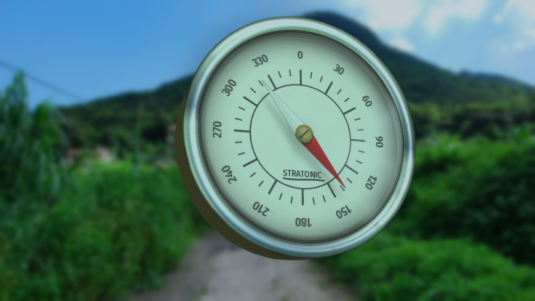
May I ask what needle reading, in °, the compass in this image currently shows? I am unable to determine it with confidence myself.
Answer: 140 °
